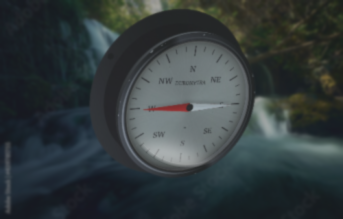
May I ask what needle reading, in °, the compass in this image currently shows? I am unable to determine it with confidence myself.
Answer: 270 °
